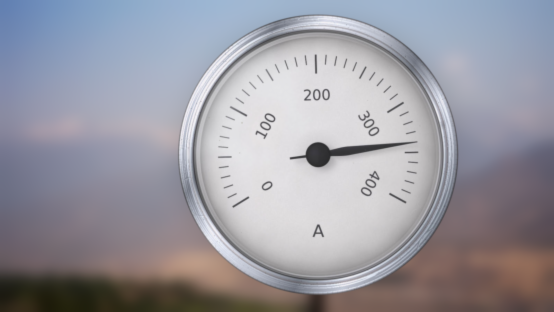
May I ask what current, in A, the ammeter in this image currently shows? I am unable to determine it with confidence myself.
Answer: 340 A
